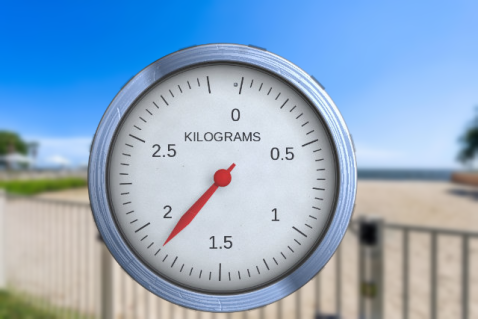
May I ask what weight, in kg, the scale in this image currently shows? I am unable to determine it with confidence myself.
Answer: 1.85 kg
